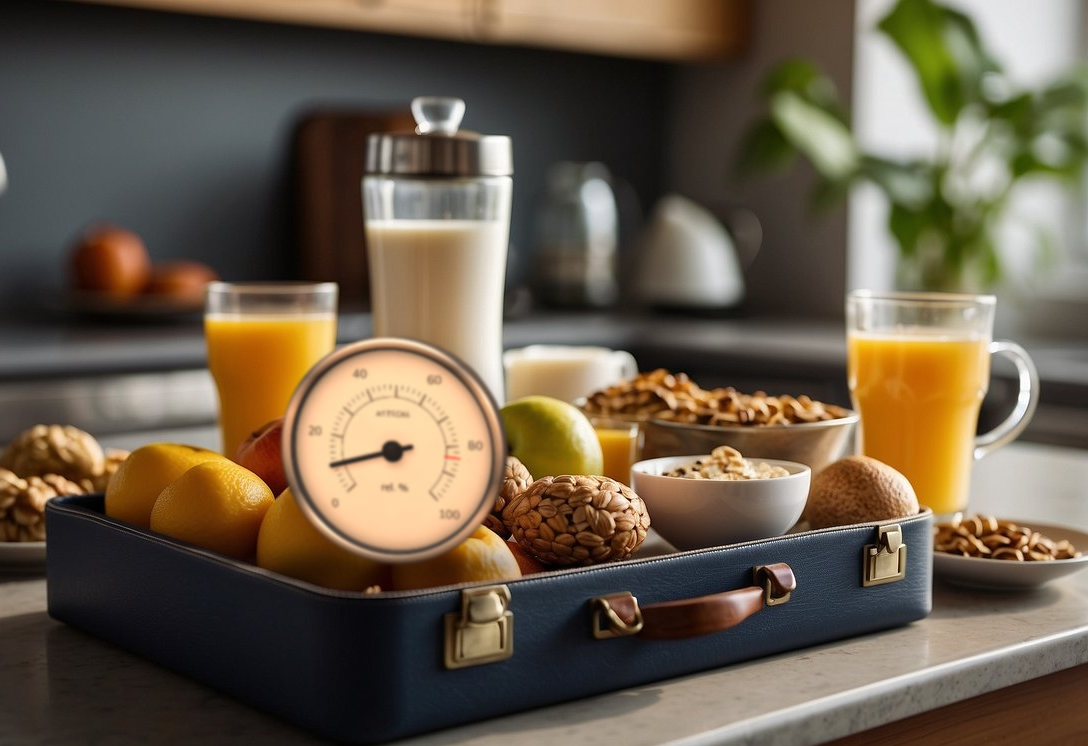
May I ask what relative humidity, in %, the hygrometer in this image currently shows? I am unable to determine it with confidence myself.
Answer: 10 %
